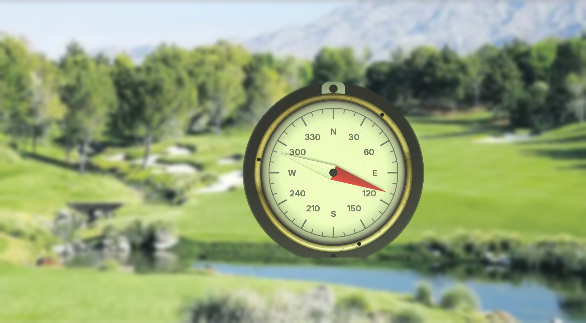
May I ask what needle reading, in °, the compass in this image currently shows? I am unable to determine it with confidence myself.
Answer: 110 °
